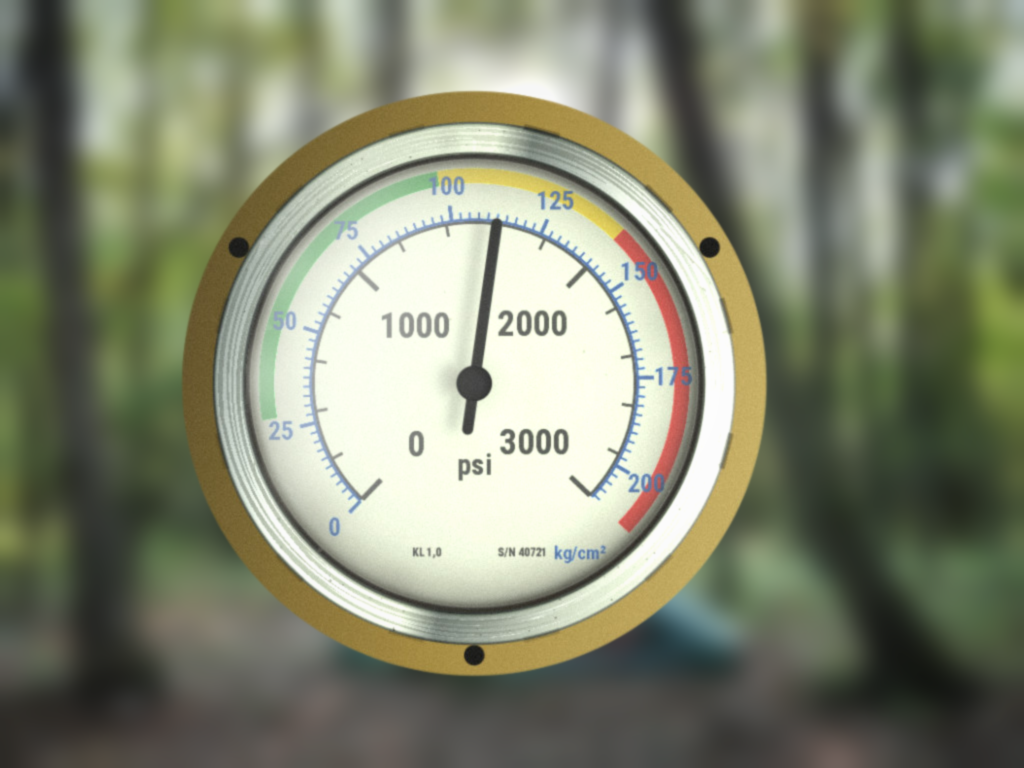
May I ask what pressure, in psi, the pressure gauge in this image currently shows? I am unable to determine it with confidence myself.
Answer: 1600 psi
